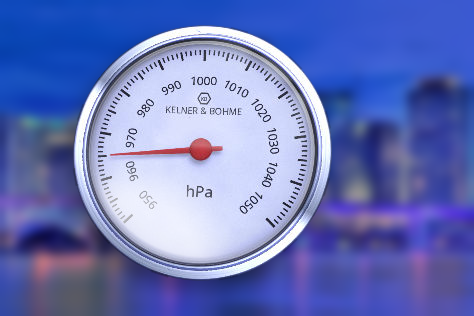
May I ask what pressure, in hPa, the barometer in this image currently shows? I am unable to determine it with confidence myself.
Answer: 965 hPa
